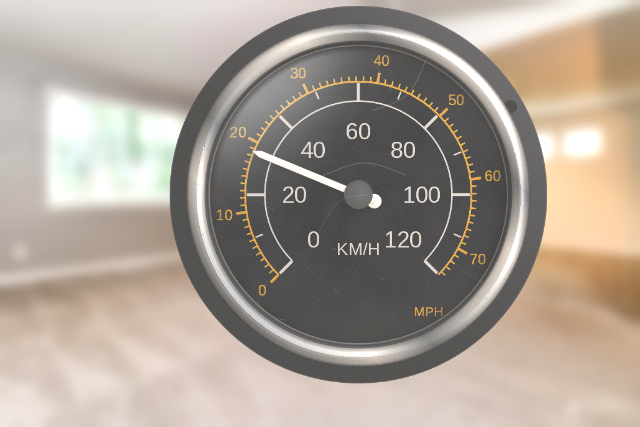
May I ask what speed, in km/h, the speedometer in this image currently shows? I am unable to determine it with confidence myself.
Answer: 30 km/h
